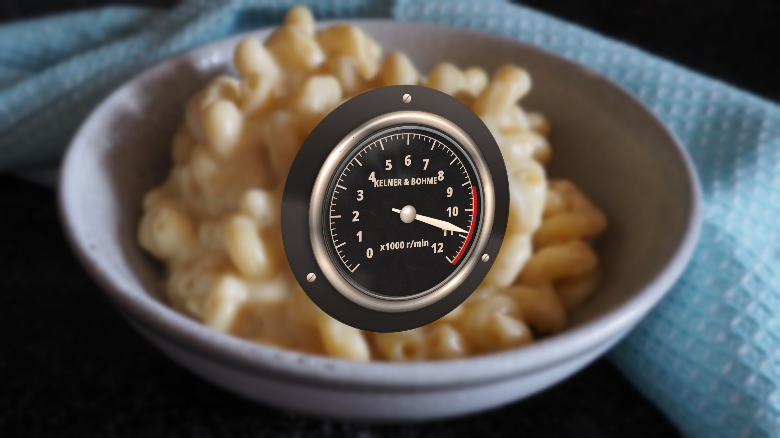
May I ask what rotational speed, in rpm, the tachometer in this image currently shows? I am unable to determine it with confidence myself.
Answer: 10800 rpm
